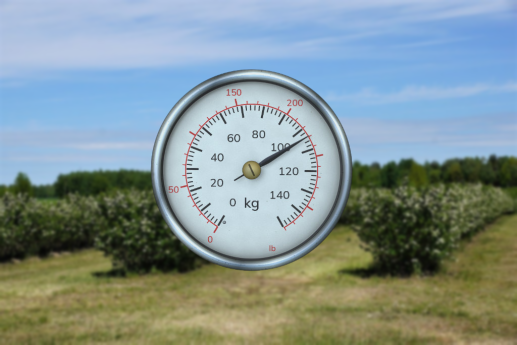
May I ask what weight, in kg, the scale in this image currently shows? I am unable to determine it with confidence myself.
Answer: 104 kg
